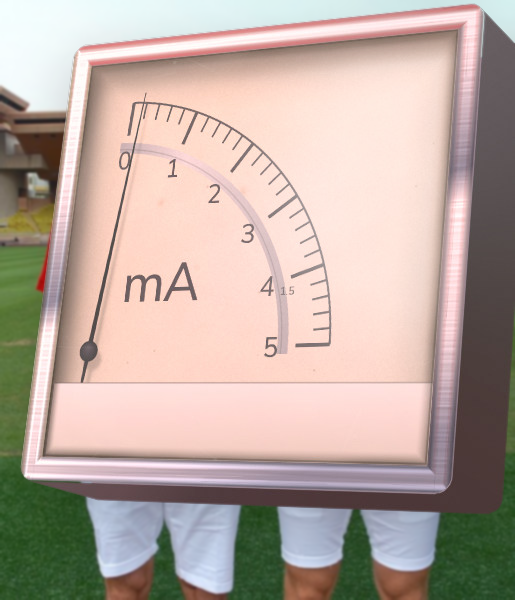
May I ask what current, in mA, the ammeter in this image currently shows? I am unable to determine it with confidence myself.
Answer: 0.2 mA
